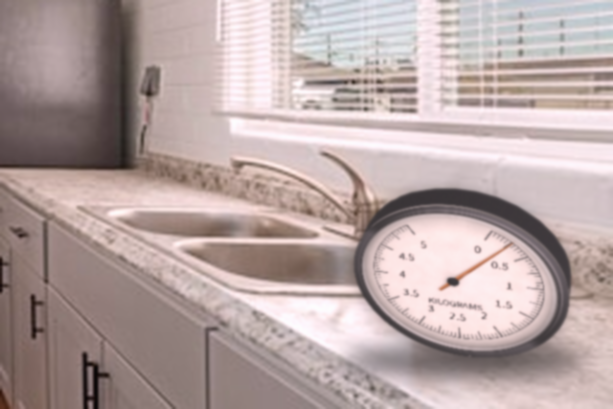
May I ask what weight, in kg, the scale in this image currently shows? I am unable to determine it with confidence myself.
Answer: 0.25 kg
